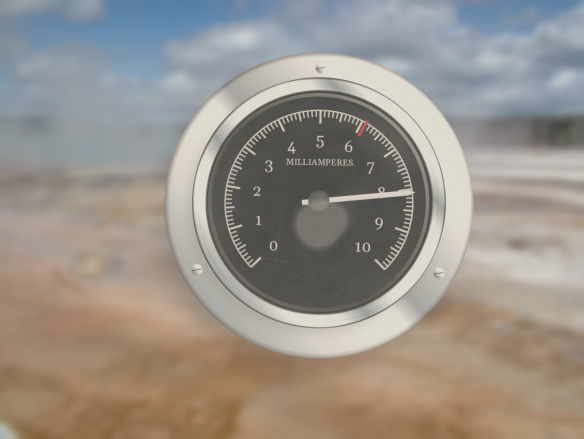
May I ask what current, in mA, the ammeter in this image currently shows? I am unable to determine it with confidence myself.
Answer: 8.1 mA
